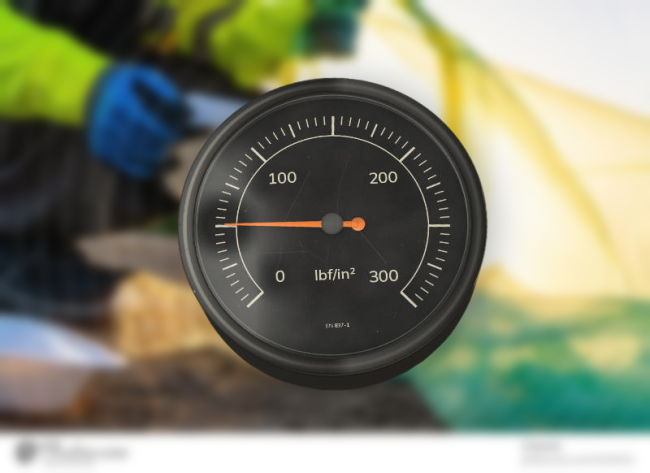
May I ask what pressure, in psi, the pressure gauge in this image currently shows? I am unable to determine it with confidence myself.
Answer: 50 psi
